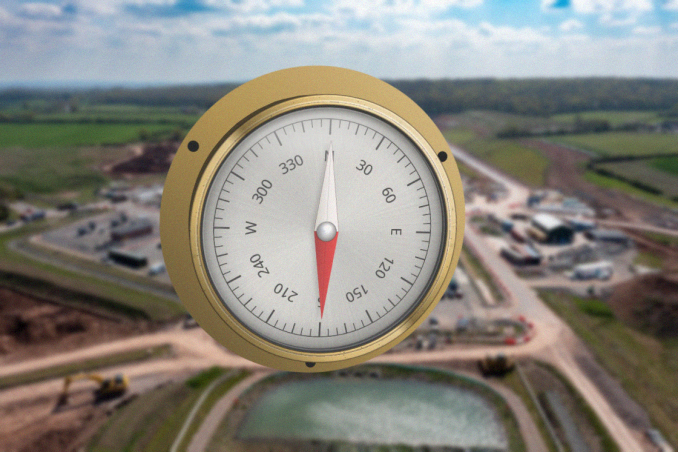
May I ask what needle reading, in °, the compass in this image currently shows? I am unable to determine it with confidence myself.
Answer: 180 °
